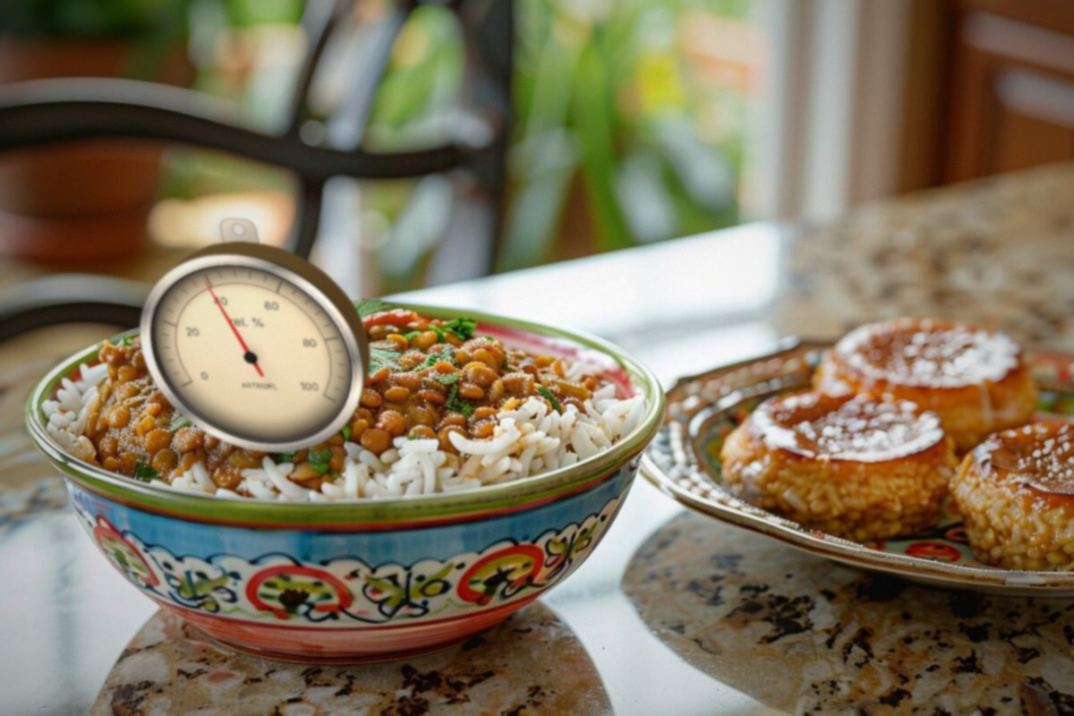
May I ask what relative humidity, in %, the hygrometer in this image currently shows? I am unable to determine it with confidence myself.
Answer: 40 %
